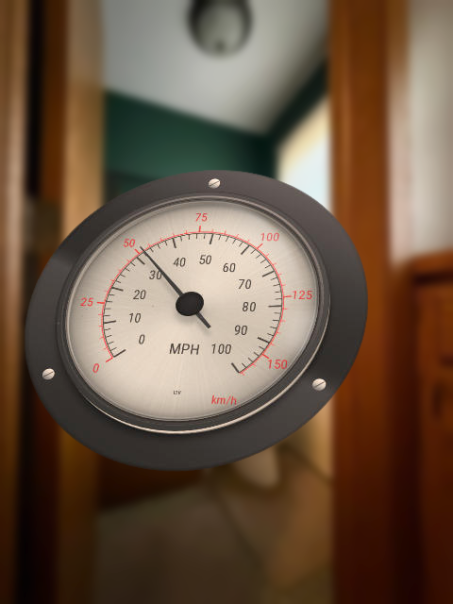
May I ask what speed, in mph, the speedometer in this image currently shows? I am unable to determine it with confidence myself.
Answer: 32 mph
